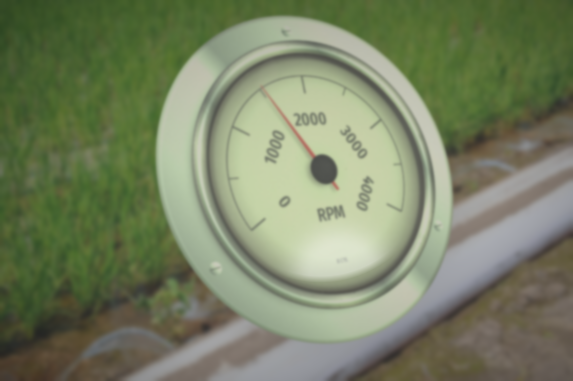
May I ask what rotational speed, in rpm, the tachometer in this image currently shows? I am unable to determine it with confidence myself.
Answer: 1500 rpm
